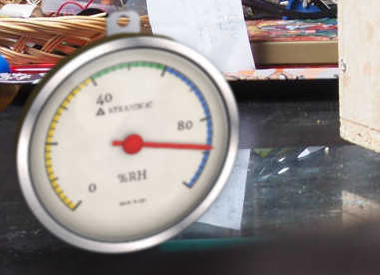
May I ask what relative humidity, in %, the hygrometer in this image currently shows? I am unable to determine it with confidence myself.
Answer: 88 %
